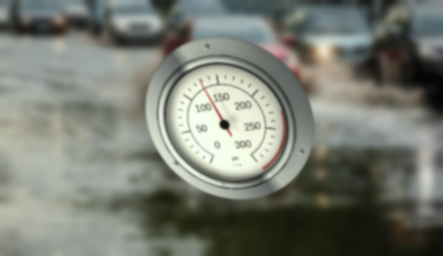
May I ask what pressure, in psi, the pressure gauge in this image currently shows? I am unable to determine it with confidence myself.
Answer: 130 psi
